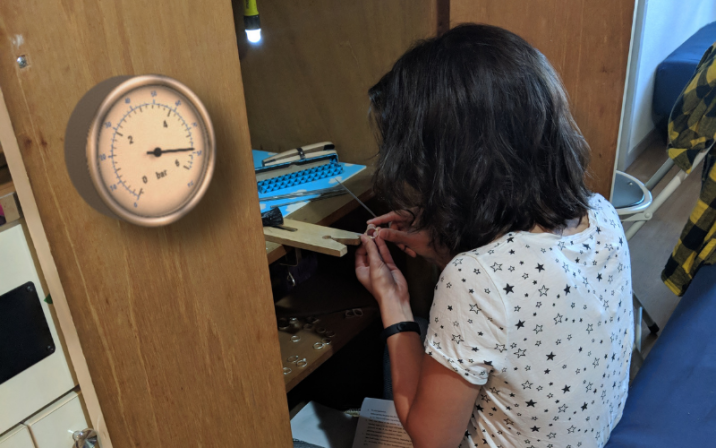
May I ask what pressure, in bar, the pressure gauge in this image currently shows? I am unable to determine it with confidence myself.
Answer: 5.4 bar
